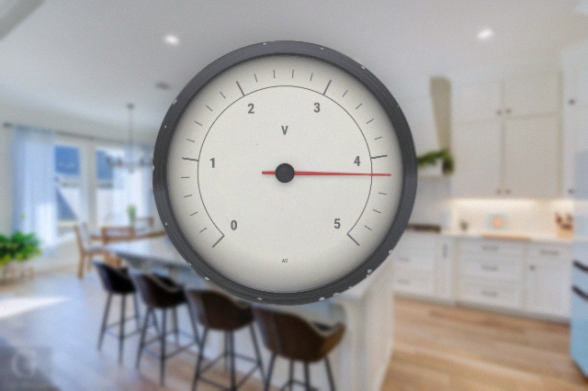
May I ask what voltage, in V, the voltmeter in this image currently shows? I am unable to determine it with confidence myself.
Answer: 4.2 V
